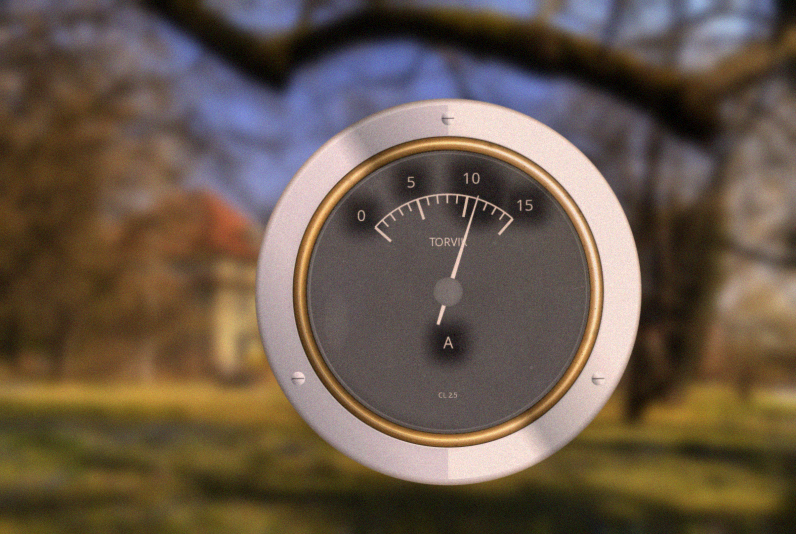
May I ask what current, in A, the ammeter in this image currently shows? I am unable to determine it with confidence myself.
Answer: 11 A
